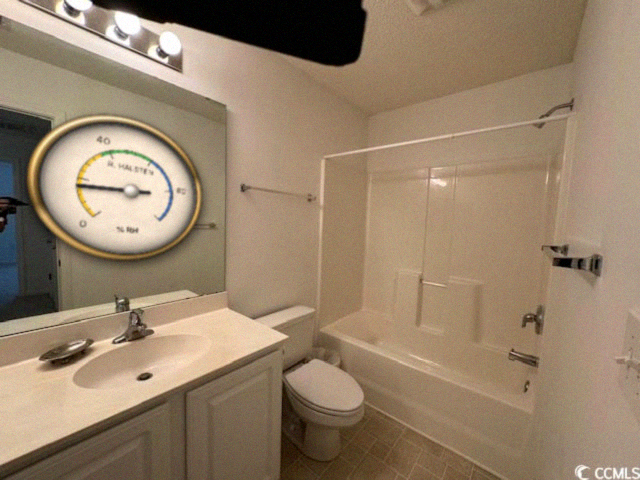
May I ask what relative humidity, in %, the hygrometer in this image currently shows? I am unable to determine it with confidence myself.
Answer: 16 %
